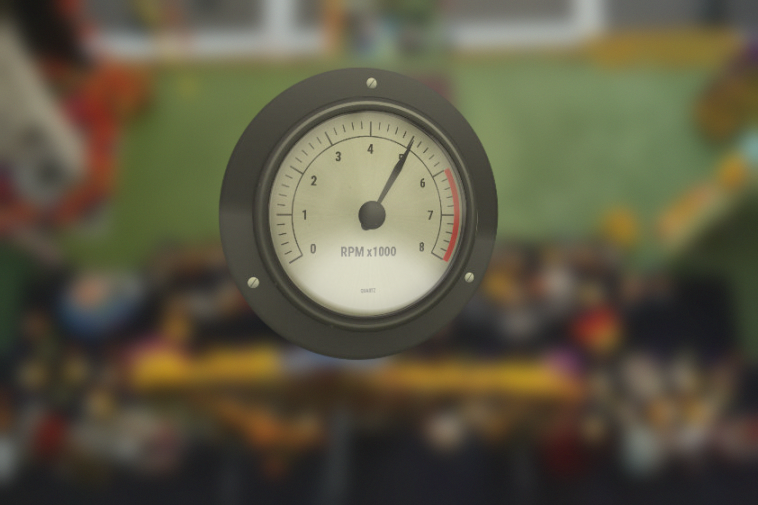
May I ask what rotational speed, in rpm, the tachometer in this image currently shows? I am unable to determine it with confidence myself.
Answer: 5000 rpm
